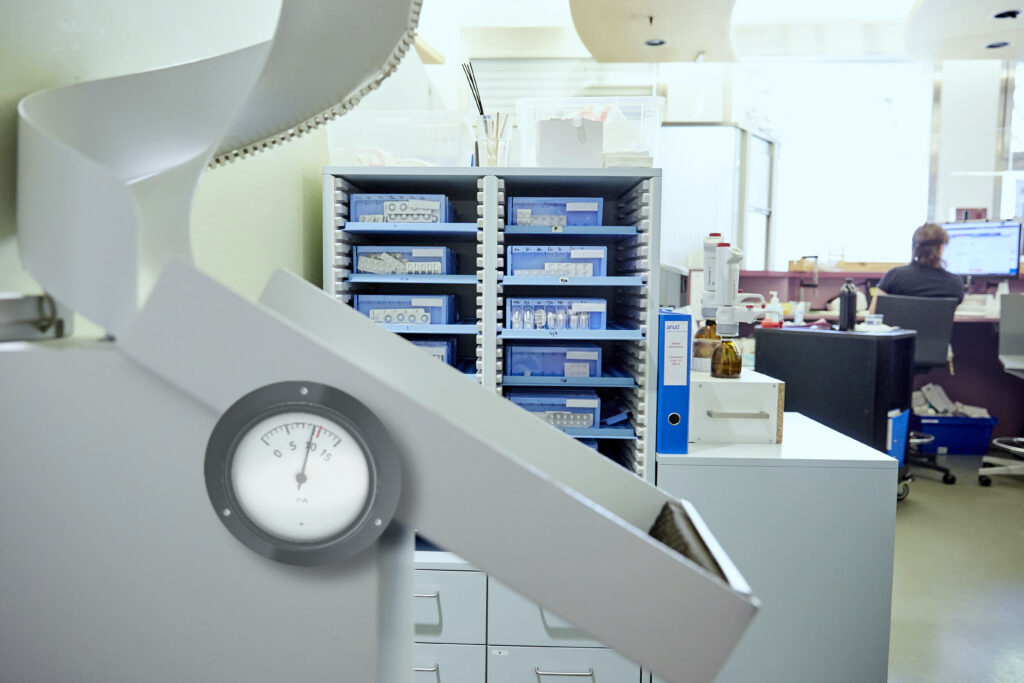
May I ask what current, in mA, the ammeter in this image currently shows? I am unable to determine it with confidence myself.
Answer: 10 mA
